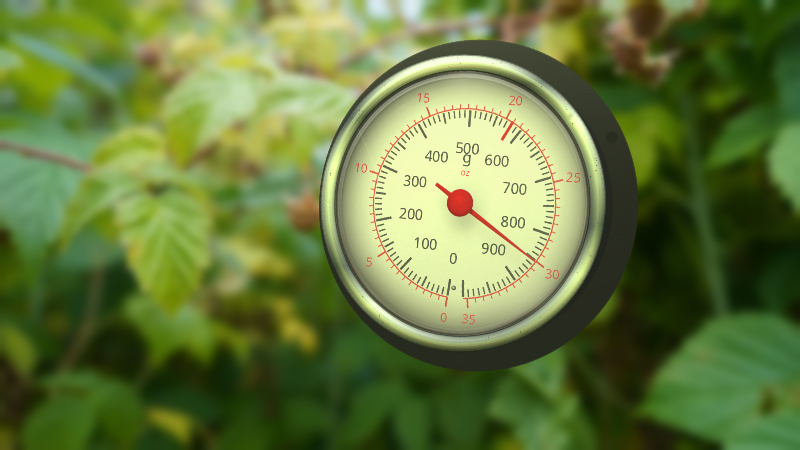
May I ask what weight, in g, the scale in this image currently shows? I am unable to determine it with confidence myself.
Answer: 850 g
